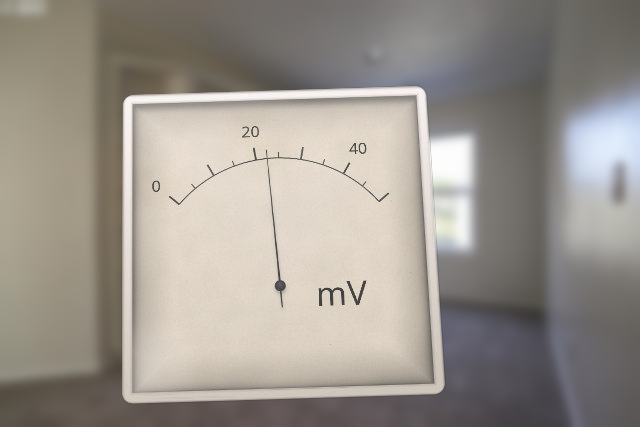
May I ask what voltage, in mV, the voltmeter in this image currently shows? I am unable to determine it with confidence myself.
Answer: 22.5 mV
